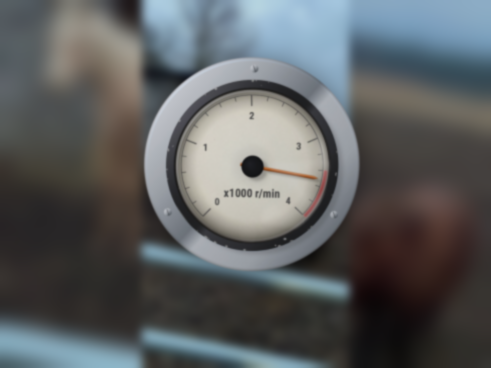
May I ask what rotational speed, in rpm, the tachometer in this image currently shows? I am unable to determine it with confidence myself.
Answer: 3500 rpm
